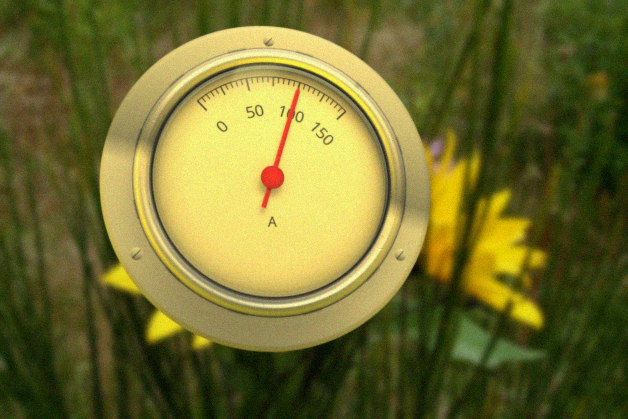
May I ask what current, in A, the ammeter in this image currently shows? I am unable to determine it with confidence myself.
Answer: 100 A
